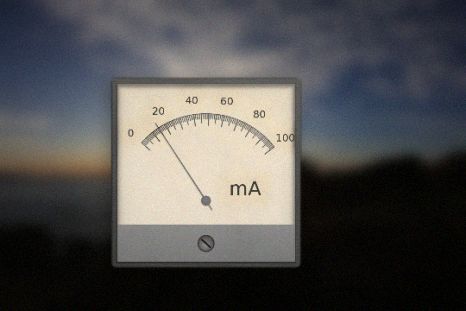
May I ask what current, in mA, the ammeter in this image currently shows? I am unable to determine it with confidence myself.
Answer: 15 mA
